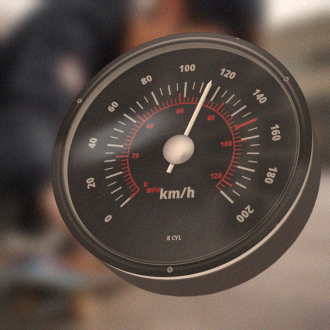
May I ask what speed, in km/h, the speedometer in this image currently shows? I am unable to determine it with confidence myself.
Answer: 115 km/h
